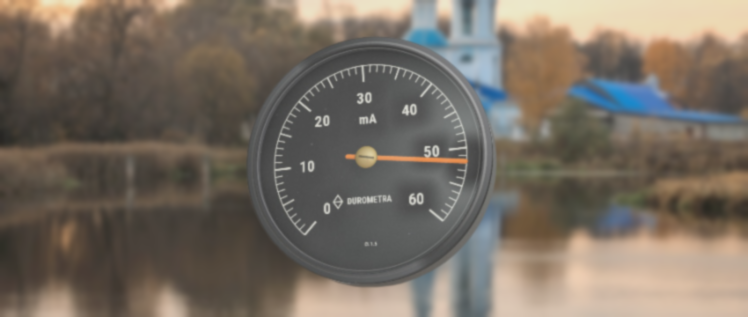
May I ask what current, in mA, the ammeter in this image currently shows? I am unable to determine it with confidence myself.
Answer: 52 mA
